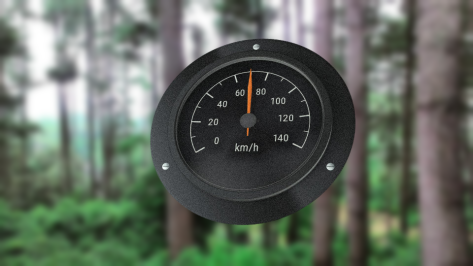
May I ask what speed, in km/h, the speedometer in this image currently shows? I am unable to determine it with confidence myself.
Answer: 70 km/h
